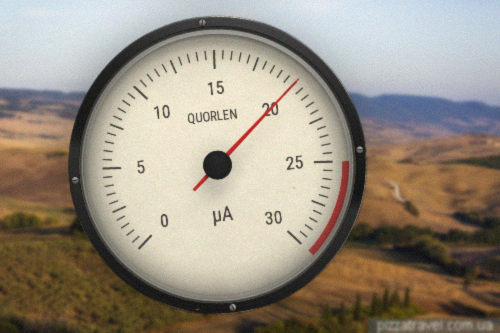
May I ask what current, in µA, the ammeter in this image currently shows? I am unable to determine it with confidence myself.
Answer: 20 µA
